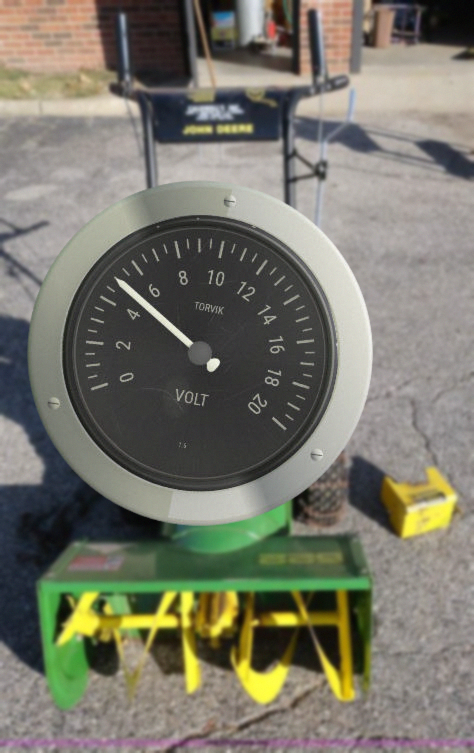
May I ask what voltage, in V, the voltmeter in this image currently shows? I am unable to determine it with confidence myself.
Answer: 5 V
